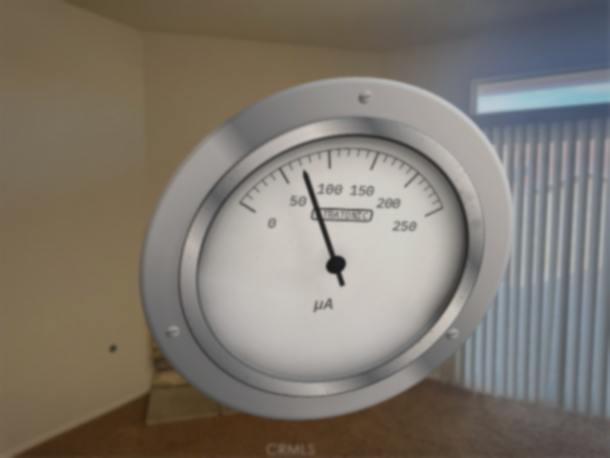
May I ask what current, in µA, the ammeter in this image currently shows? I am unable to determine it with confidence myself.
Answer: 70 µA
